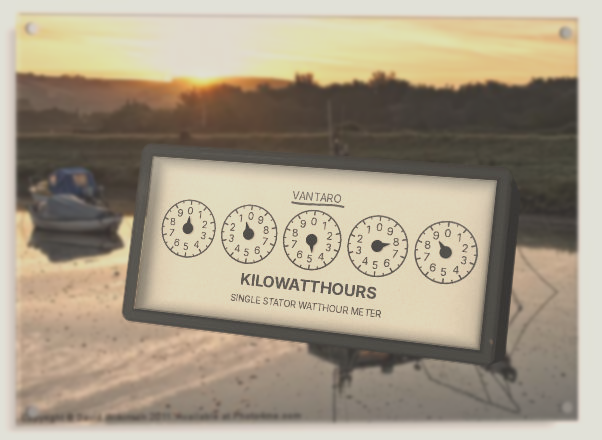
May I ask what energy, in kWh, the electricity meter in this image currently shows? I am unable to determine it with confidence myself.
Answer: 479 kWh
